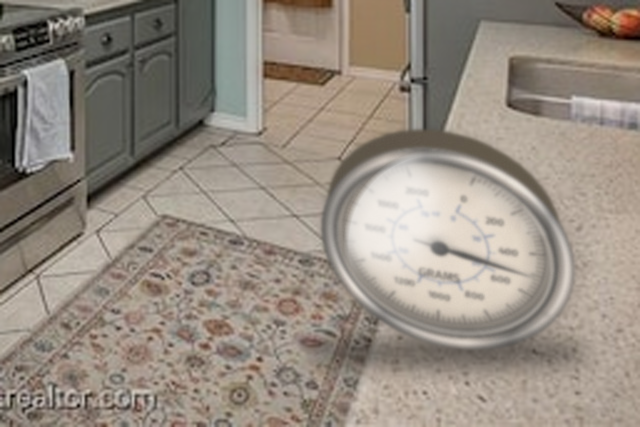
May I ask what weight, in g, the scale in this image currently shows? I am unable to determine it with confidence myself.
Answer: 500 g
